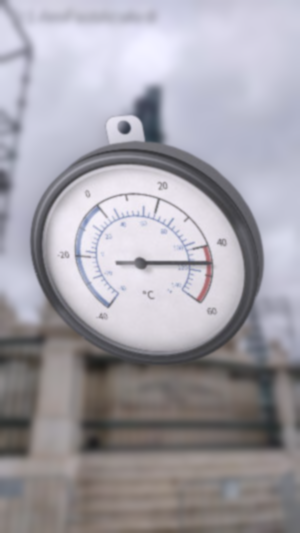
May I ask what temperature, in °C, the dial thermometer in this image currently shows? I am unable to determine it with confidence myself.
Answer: 45 °C
